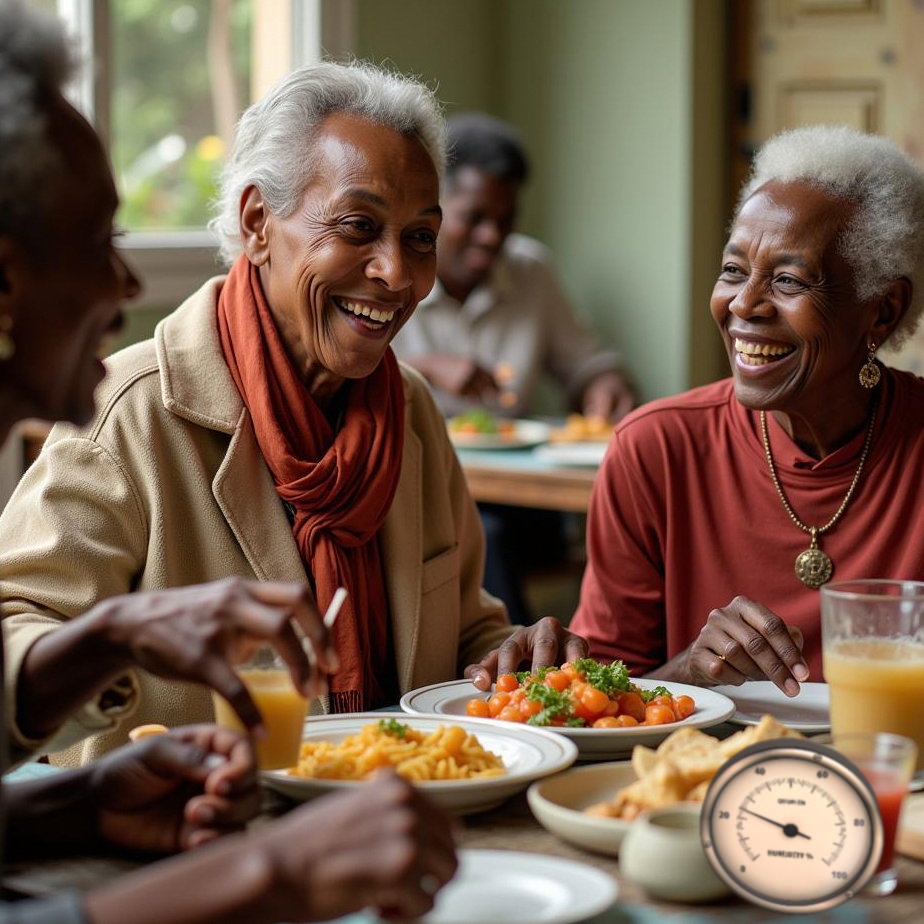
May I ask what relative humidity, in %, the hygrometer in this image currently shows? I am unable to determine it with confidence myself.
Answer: 25 %
